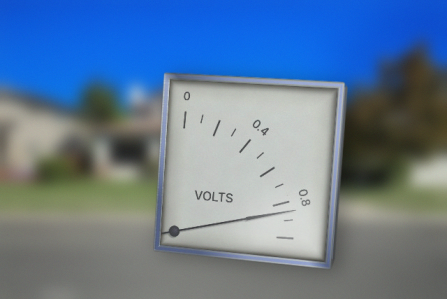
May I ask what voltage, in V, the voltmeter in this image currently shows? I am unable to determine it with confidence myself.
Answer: 0.85 V
